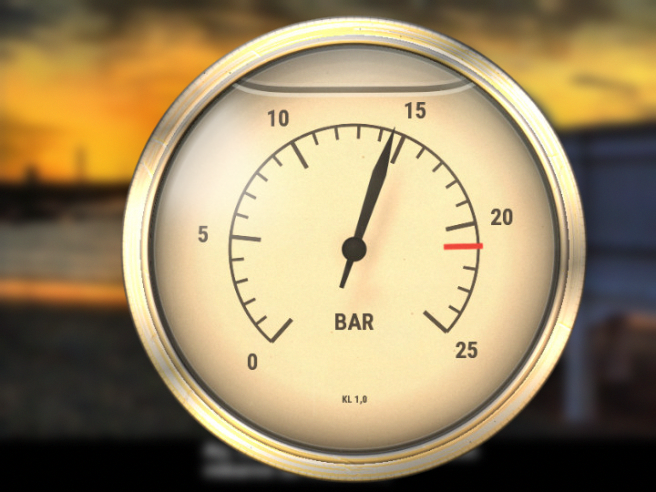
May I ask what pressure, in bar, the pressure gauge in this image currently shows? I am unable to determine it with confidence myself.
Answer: 14.5 bar
